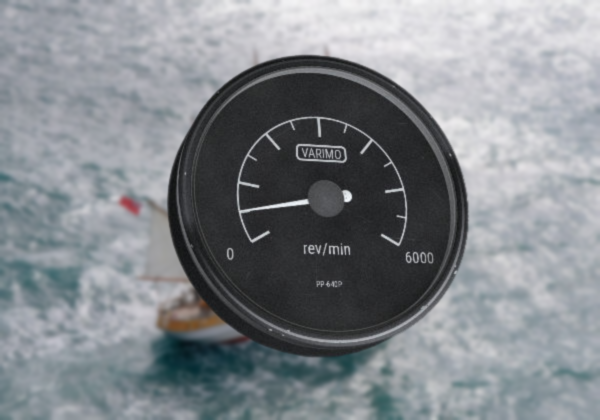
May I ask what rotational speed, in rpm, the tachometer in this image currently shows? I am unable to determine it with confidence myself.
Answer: 500 rpm
